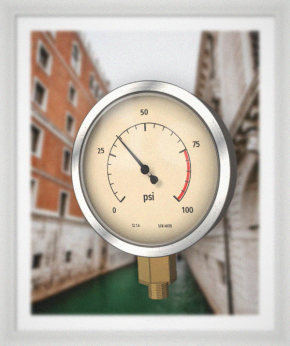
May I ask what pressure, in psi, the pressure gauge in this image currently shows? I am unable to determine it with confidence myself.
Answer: 35 psi
